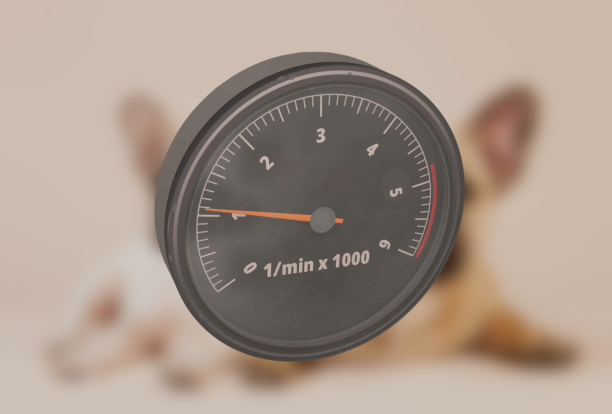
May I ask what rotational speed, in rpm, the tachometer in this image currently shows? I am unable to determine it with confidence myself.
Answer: 1100 rpm
